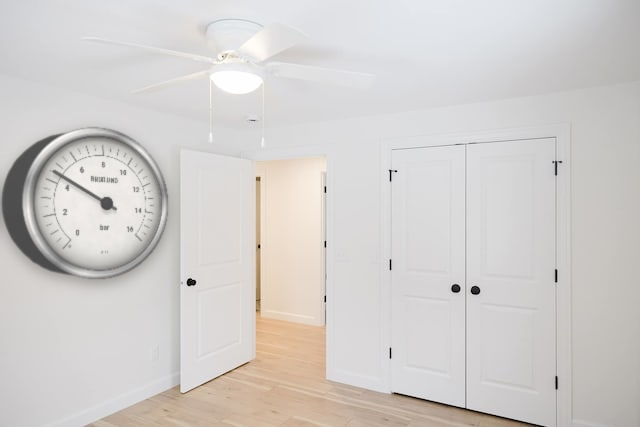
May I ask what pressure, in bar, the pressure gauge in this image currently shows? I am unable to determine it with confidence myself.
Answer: 4.5 bar
